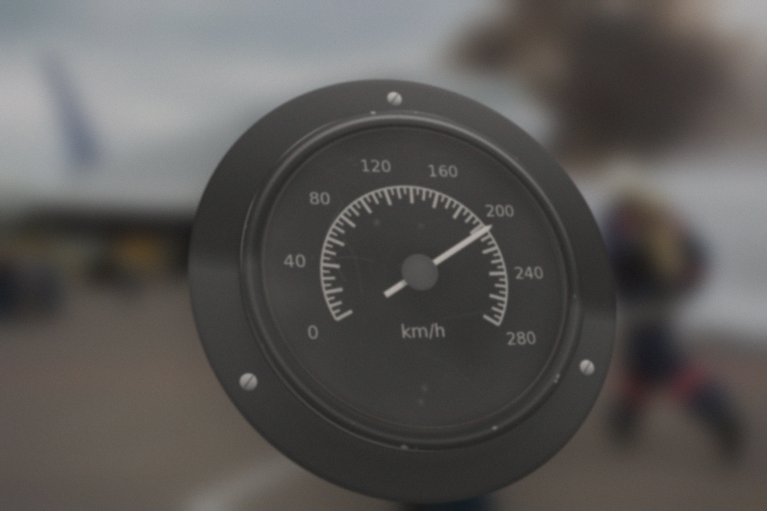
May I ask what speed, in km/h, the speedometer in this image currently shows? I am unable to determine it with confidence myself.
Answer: 205 km/h
